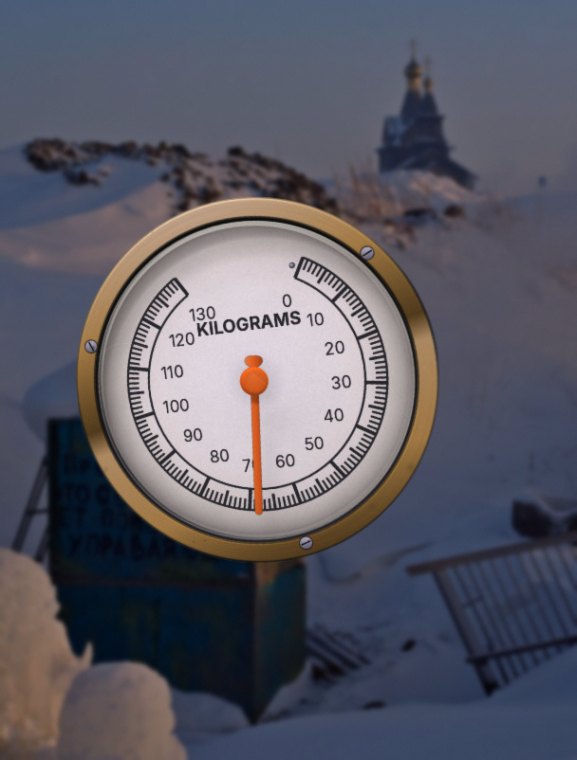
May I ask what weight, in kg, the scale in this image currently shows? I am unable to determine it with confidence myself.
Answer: 68 kg
